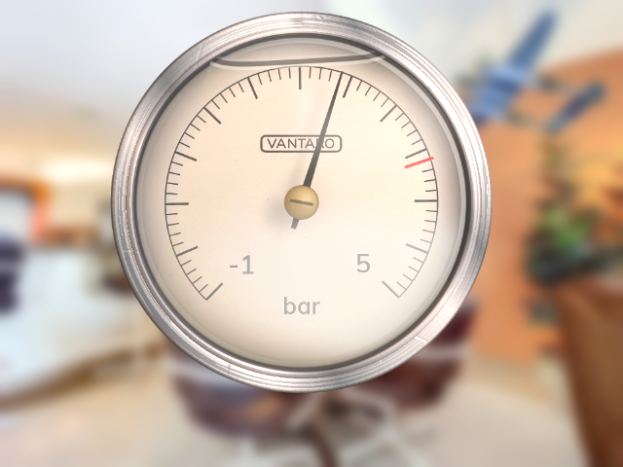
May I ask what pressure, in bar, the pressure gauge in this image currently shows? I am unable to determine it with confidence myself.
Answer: 2.4 bar
